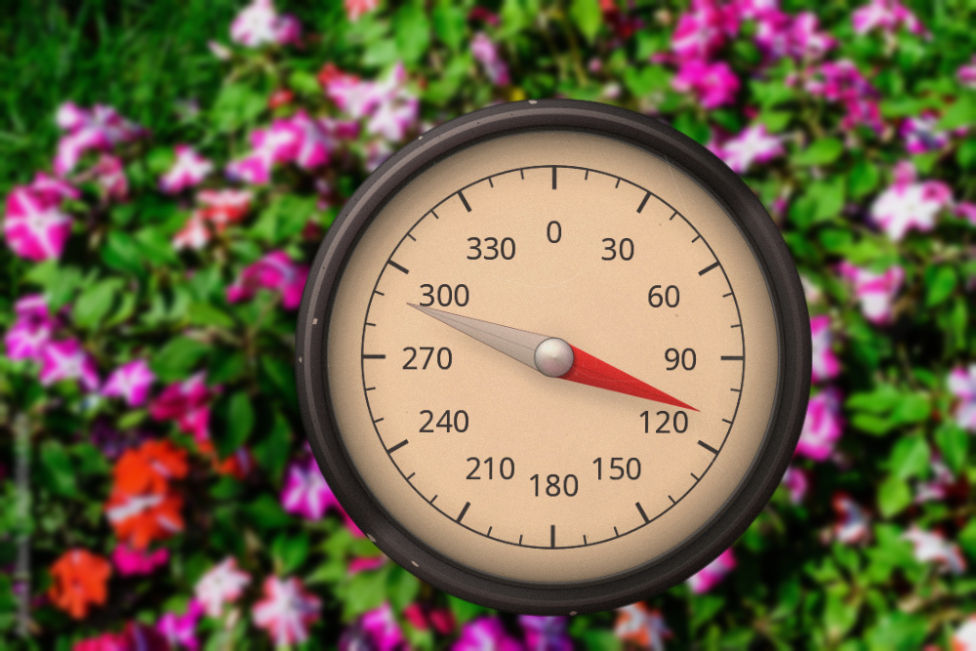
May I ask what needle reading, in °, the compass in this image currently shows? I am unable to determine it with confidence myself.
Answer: 110 °
